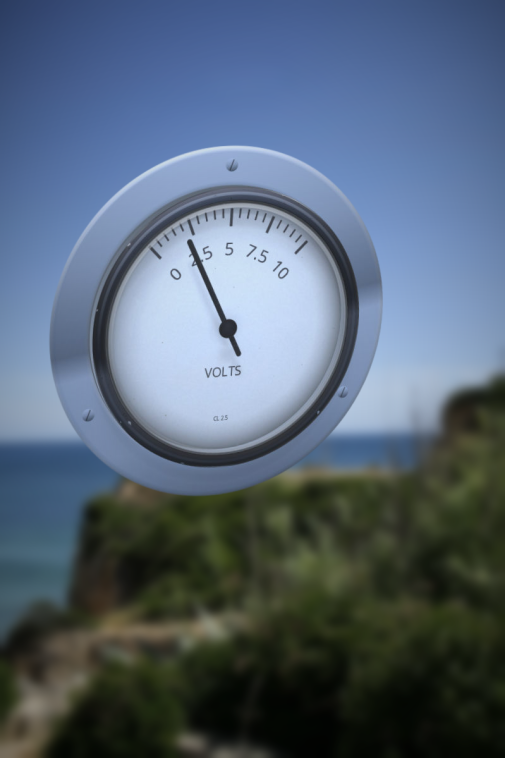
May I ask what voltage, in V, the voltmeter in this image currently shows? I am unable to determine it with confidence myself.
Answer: 2 V
